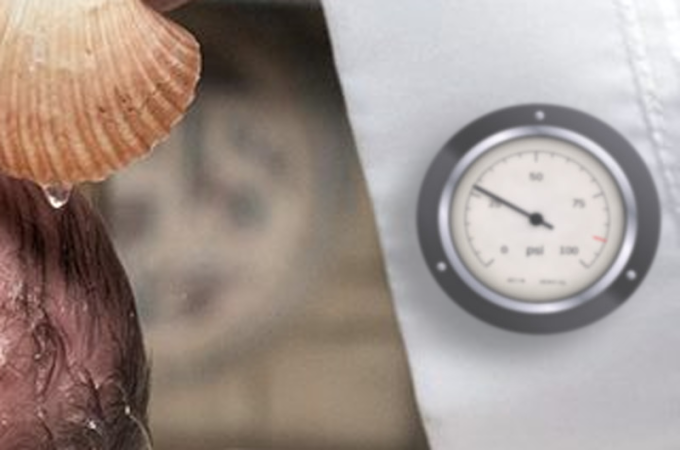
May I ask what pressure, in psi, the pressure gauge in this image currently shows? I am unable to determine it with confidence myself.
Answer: 27.5 psi
